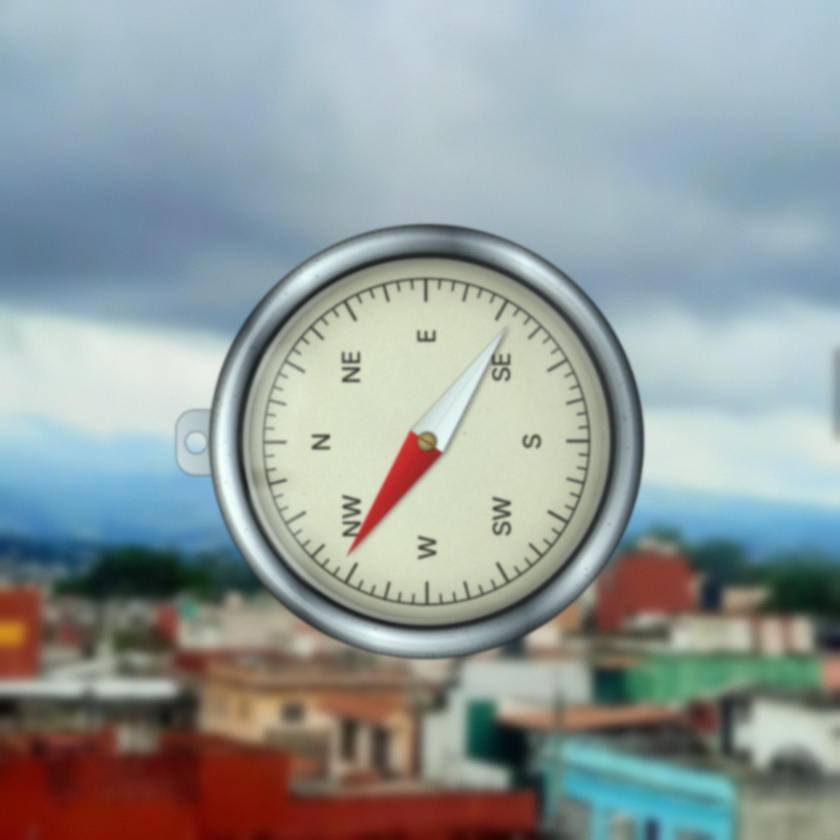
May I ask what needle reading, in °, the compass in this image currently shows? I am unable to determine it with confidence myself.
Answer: 305 °
